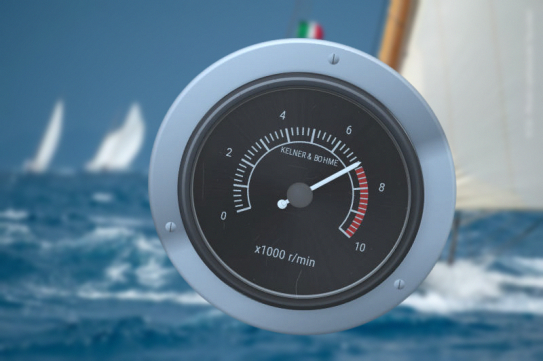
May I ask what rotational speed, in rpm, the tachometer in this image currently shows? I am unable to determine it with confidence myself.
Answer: 7000 rpm
